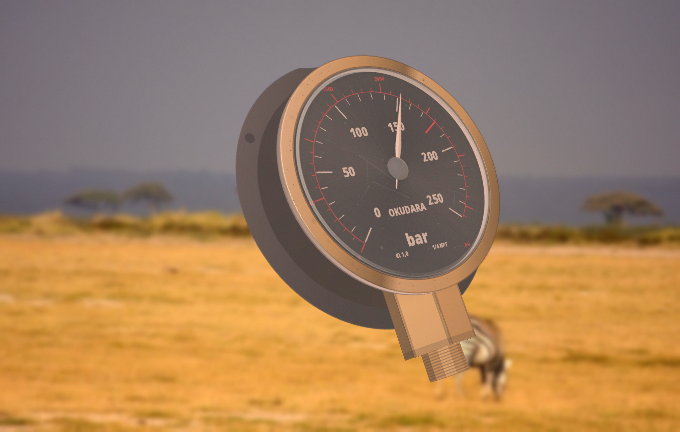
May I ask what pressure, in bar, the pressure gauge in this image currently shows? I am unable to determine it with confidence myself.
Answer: 150 bar
